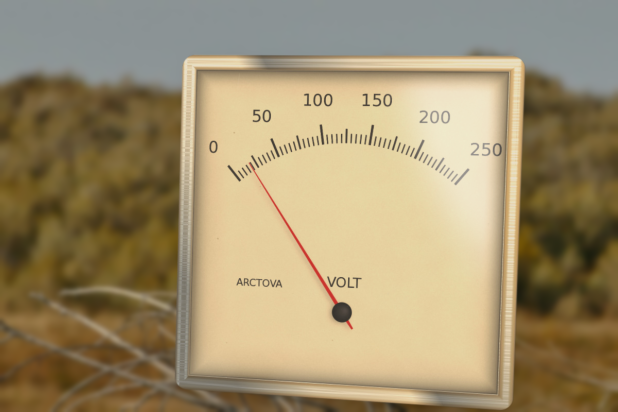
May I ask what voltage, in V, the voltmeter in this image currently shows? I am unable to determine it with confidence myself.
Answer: 20 V
